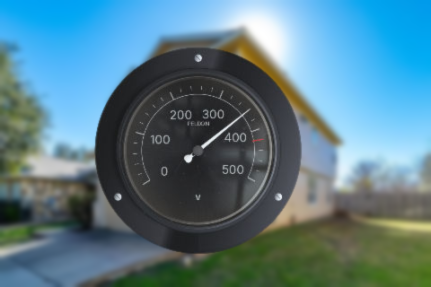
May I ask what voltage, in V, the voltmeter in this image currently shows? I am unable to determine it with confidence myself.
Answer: 360 V
